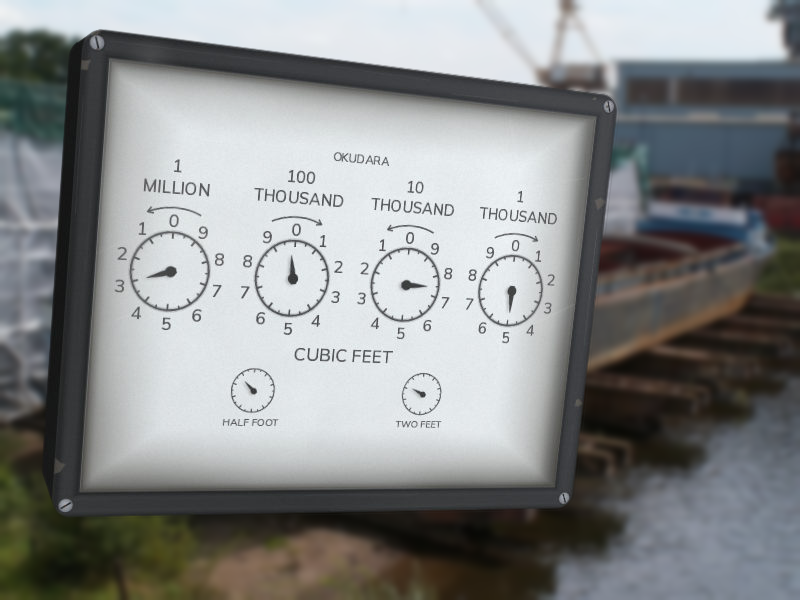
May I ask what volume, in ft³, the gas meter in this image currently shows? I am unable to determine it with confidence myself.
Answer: 297500 ft³
